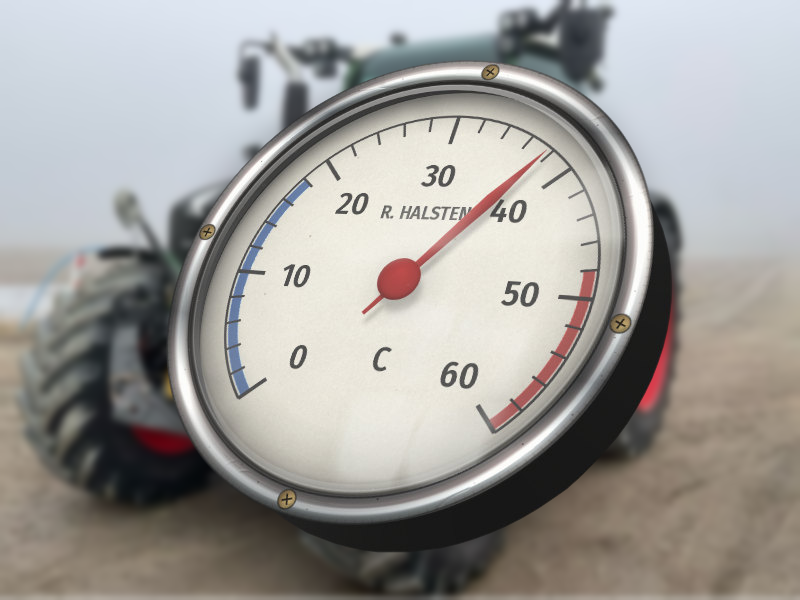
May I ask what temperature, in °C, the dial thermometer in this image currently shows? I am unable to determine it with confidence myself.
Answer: 38 °C
